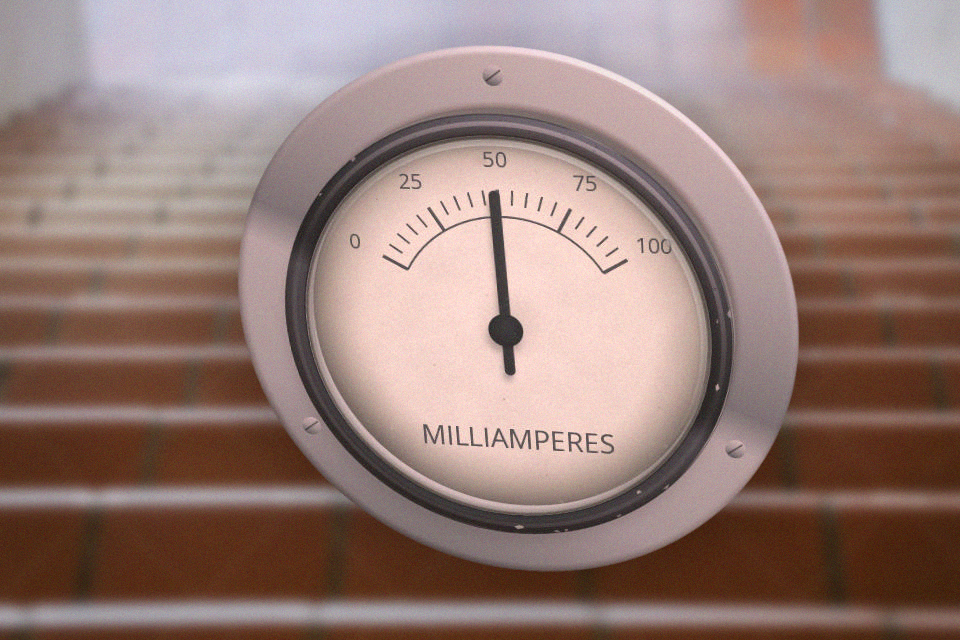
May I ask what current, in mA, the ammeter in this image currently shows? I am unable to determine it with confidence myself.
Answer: 50 mA
